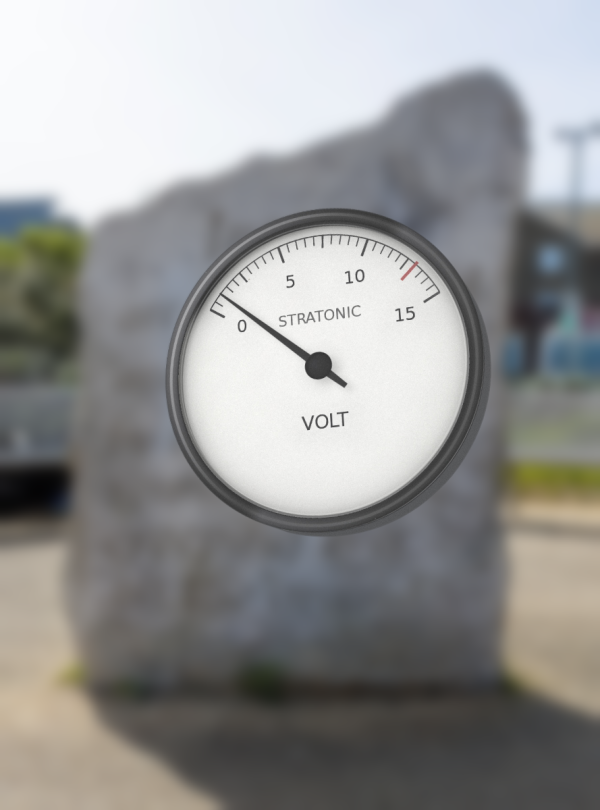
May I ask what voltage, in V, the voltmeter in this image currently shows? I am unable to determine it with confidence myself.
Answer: 1 V
